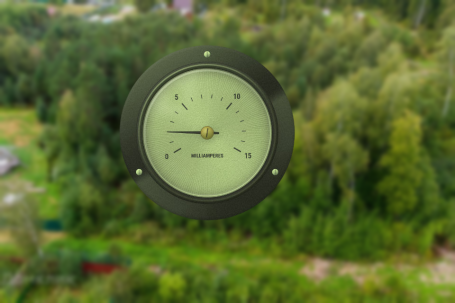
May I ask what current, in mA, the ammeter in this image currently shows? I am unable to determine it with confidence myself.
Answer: 2 mA
